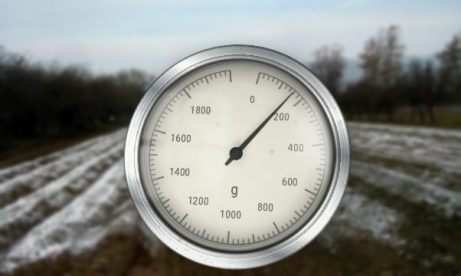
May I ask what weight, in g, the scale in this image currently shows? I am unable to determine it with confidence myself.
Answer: 160 g
